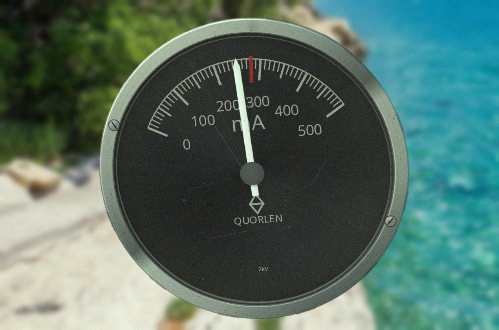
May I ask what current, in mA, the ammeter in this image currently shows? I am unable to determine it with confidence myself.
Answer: 250 mA
